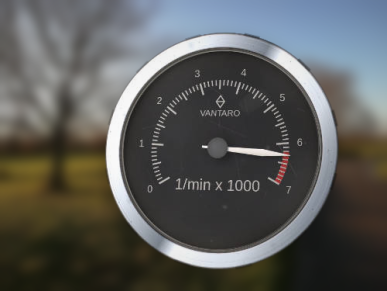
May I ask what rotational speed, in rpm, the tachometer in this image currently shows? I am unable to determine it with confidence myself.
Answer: 6300 rpm
